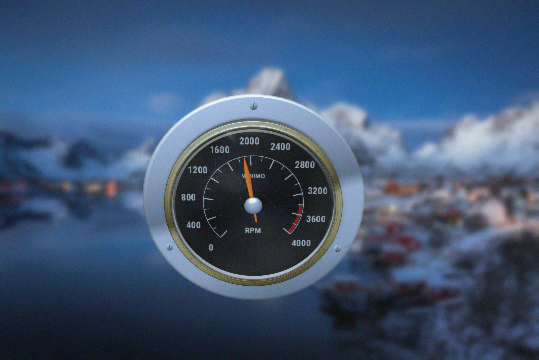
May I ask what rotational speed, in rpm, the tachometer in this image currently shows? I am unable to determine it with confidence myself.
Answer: 1900 rpm
